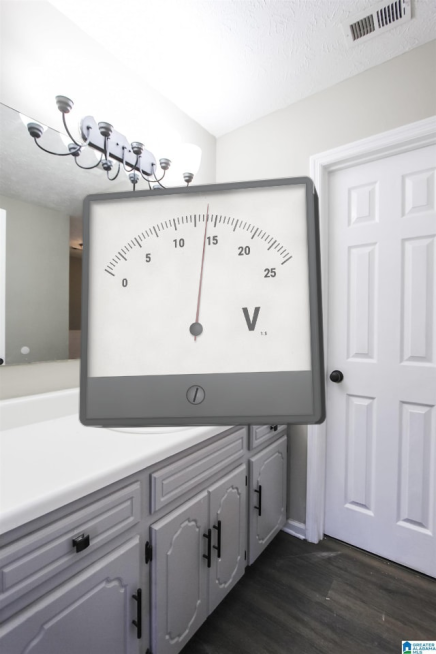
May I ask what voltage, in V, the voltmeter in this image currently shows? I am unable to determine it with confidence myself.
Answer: 14 V
